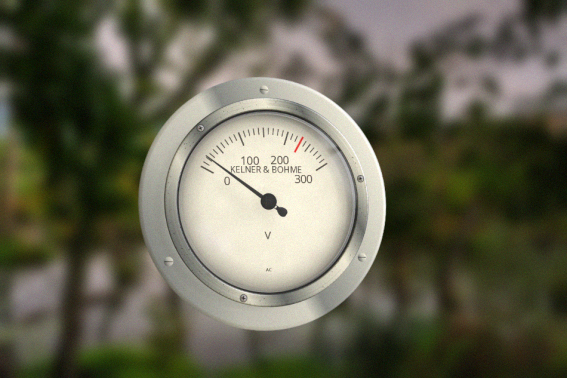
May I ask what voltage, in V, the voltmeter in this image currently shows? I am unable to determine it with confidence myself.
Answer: 20 V
